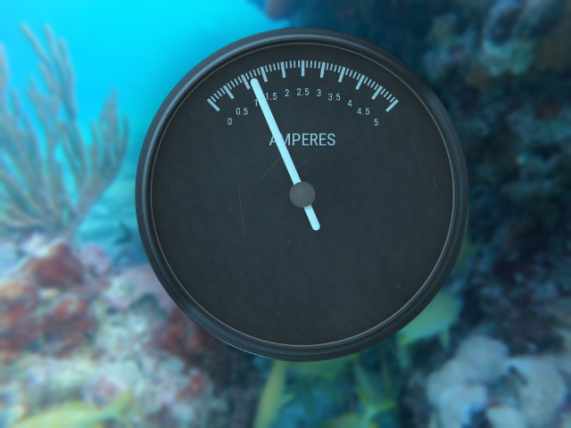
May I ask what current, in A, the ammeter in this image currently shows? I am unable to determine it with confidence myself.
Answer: 1.2 A
